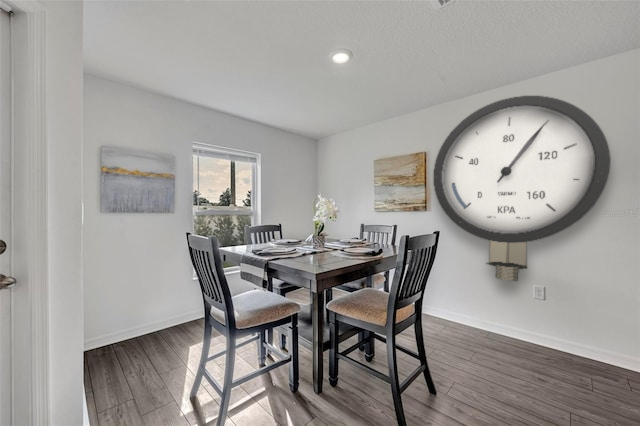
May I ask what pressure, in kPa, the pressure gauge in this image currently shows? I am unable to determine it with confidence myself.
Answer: 100 kPa
